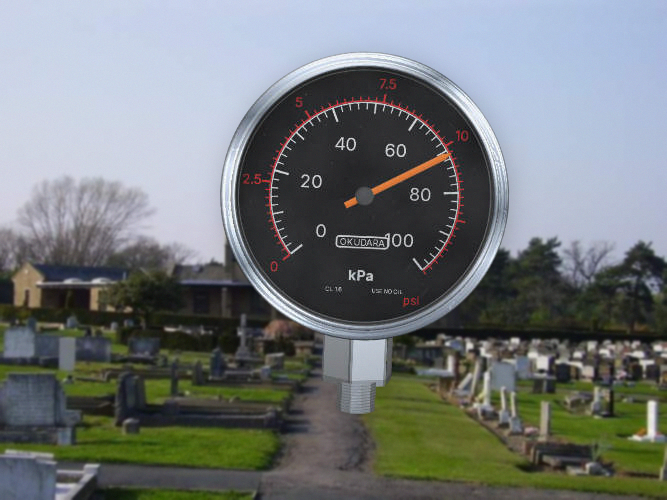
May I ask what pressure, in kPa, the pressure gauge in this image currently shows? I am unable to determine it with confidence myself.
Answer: 71 kPa
